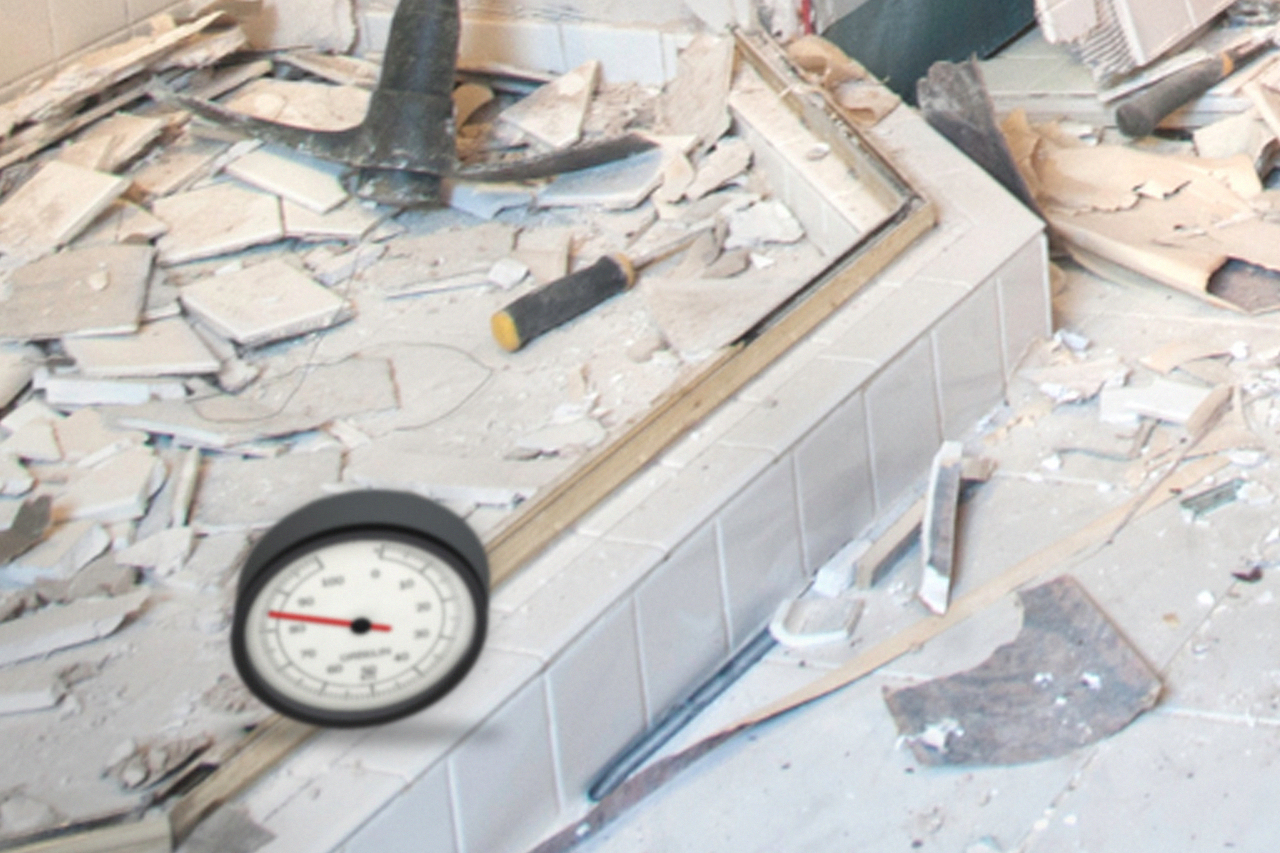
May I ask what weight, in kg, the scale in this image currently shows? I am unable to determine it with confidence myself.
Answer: 85 kg
